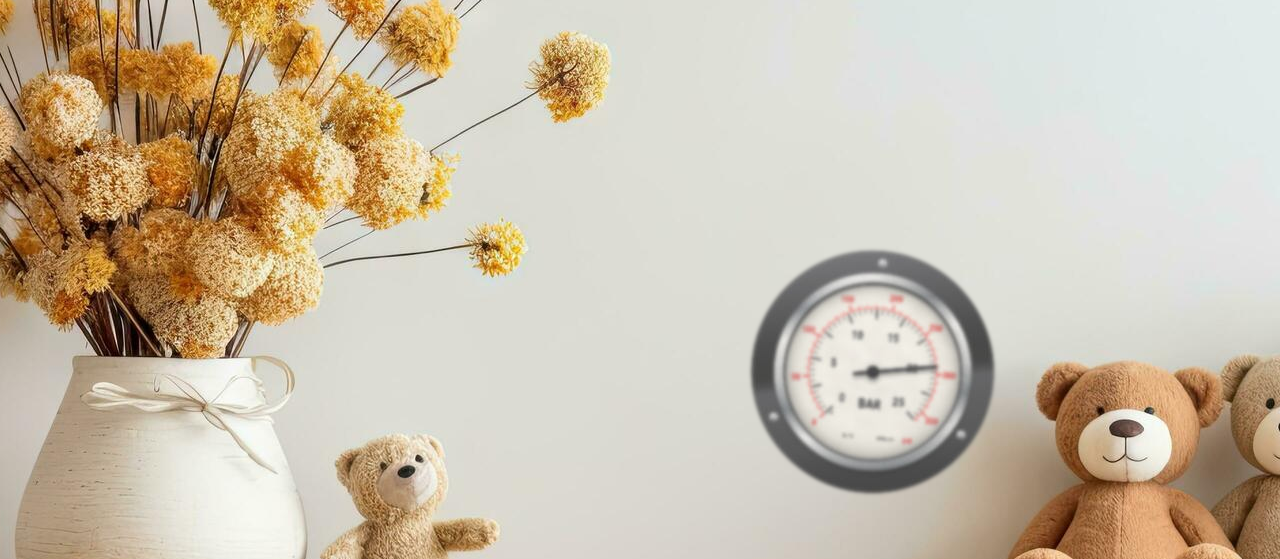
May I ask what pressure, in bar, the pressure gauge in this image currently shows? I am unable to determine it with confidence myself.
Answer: 20 bar
